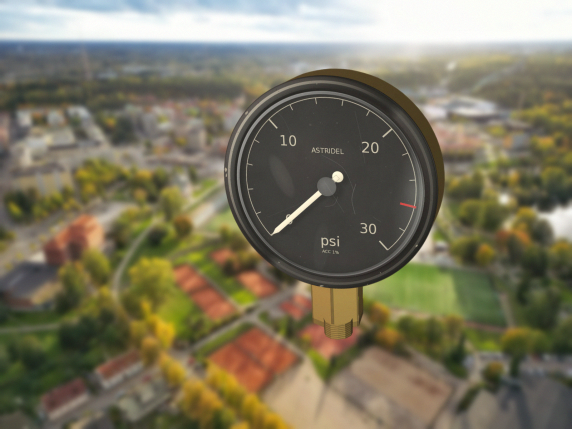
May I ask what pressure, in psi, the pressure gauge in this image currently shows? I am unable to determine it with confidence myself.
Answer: 0 psi
